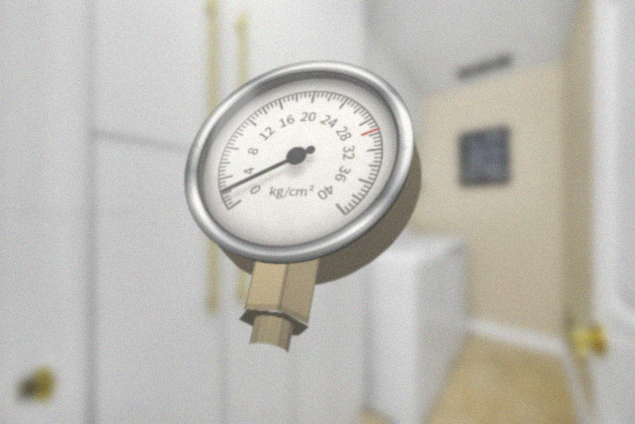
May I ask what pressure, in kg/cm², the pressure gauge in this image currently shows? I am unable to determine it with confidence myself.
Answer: 2 kg/cm²
